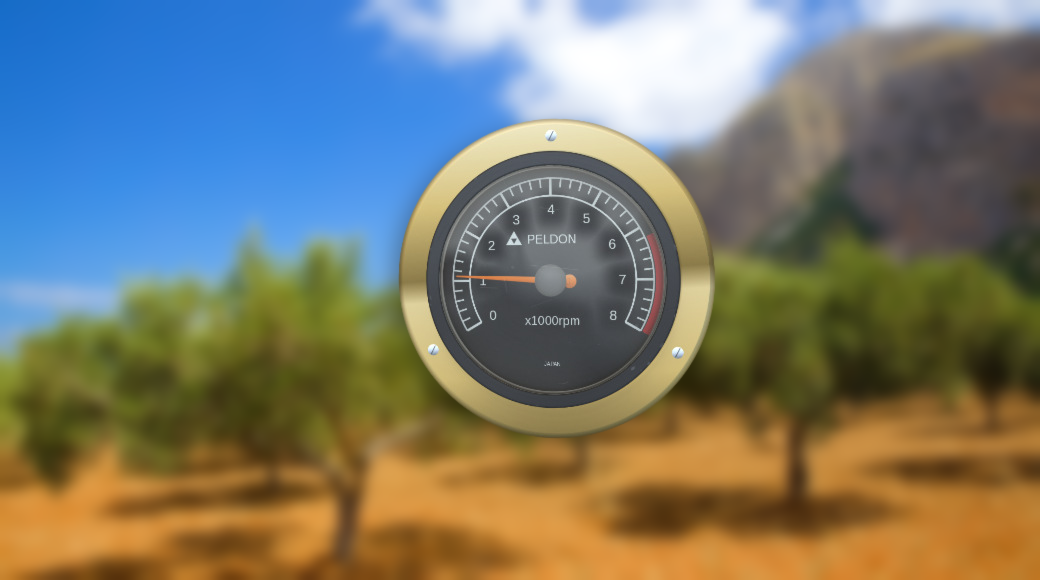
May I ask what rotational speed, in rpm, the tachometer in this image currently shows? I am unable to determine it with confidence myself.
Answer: 1100 rpm
